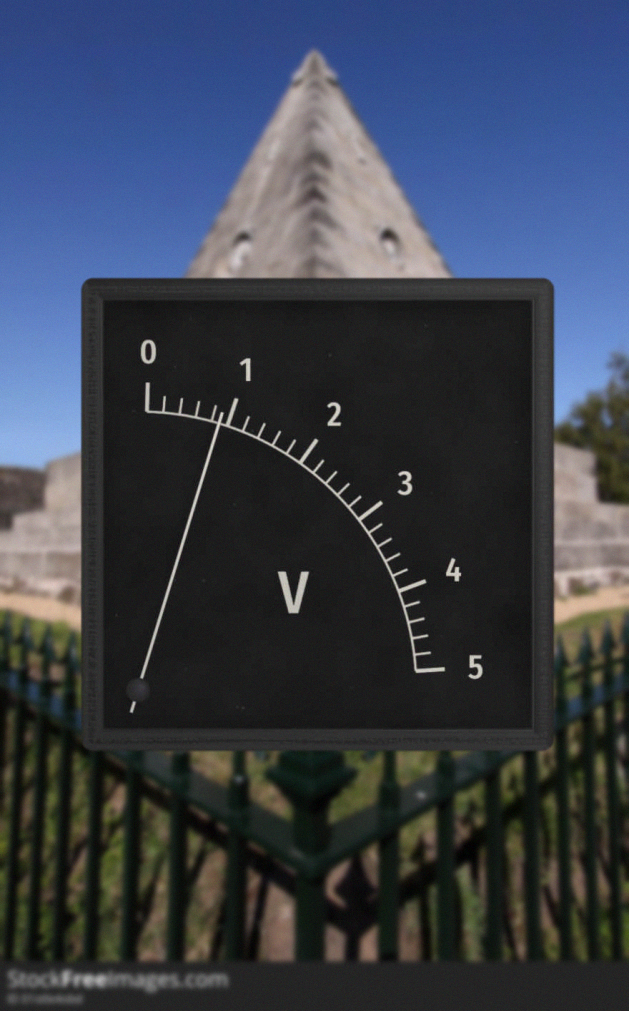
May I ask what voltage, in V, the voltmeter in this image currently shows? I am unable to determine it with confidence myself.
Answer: 0.9 V
